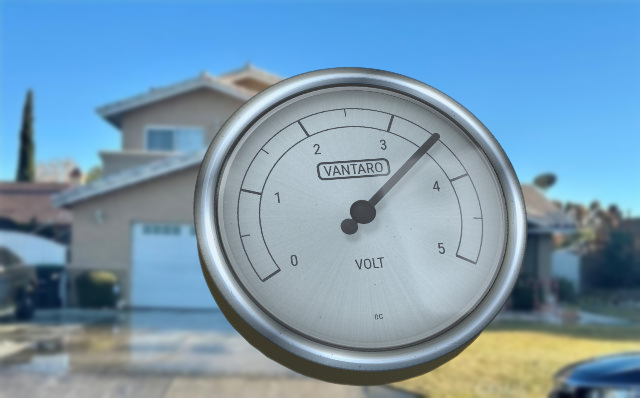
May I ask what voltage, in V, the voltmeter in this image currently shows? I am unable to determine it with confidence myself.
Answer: 3.5 V
